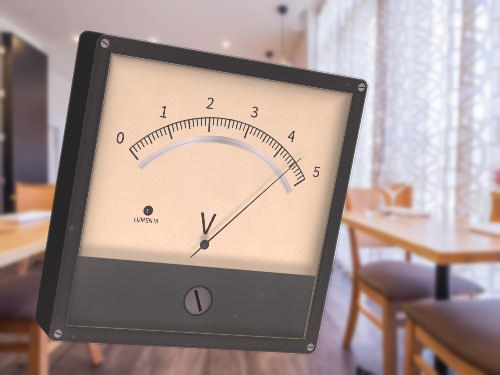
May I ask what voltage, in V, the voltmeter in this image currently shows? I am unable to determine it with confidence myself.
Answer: 4.5 V
